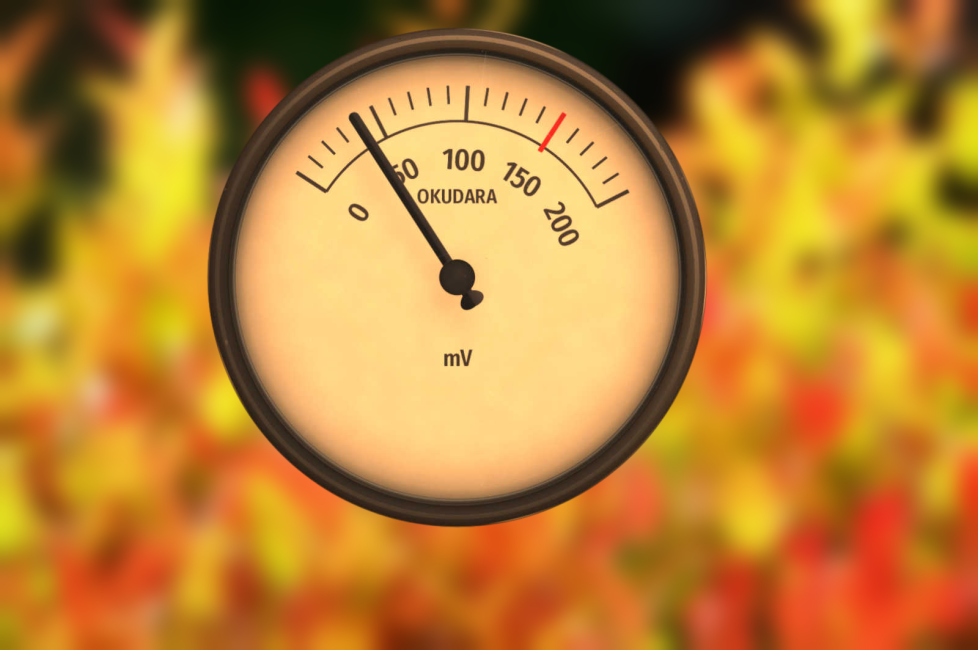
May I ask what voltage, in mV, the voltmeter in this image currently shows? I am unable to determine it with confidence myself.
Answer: 40 mV
